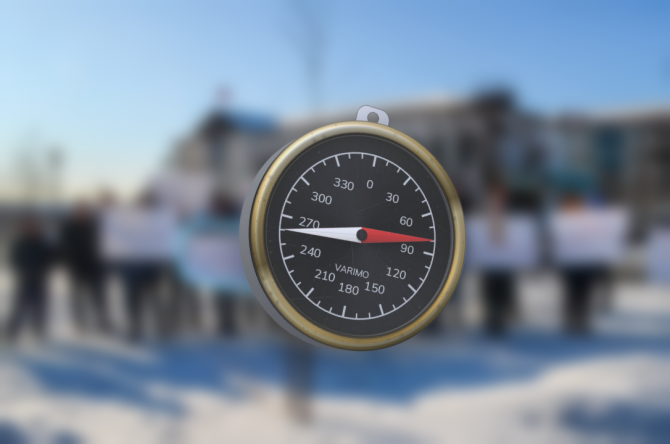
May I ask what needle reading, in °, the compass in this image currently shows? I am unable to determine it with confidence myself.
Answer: 80 °
